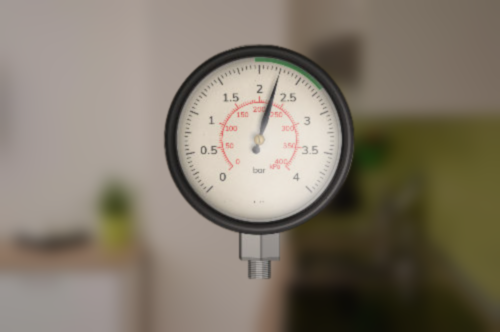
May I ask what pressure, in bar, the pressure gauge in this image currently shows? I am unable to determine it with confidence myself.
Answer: 2.25 bar
